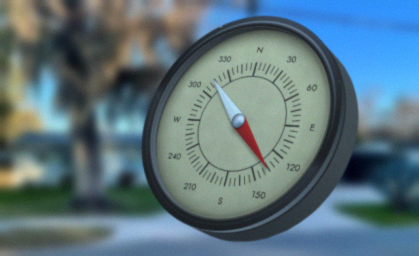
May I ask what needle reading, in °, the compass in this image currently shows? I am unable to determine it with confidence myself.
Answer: 135 °
